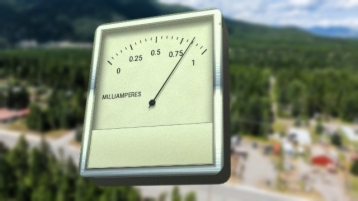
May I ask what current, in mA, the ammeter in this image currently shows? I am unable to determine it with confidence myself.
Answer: 0.85 mA
